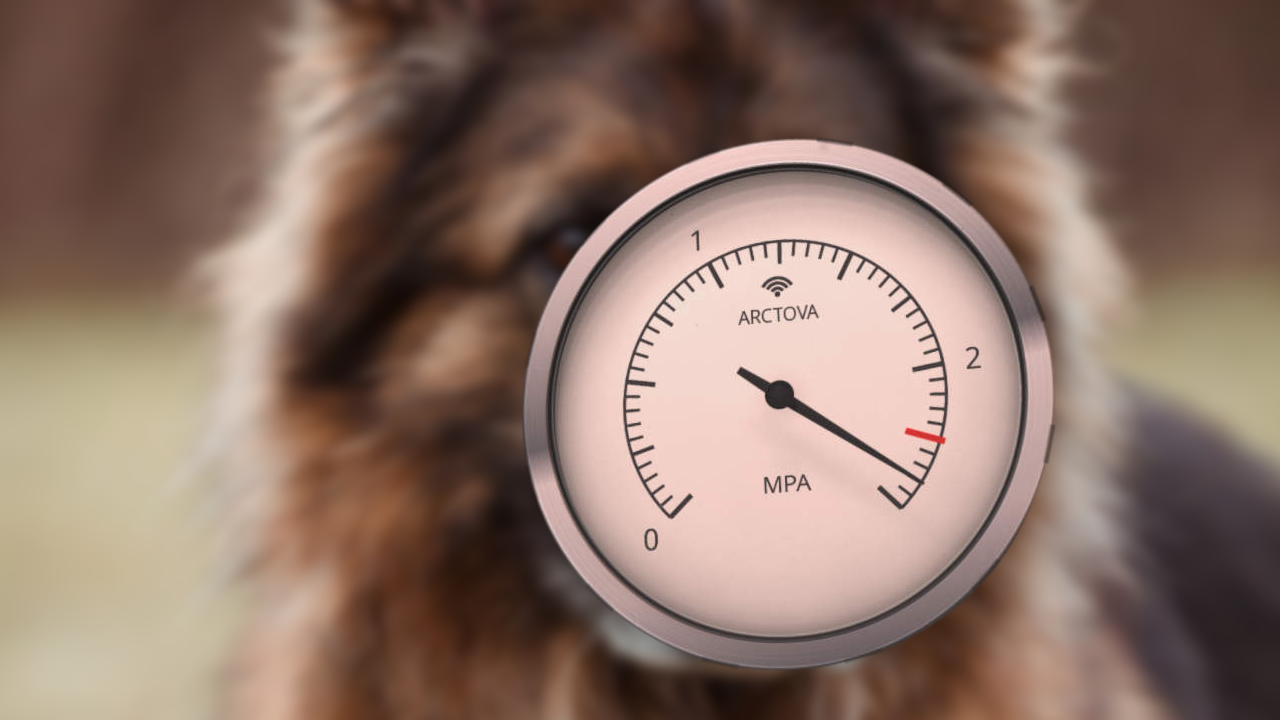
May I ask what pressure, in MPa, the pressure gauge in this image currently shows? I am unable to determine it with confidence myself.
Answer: 2.4 MPa
